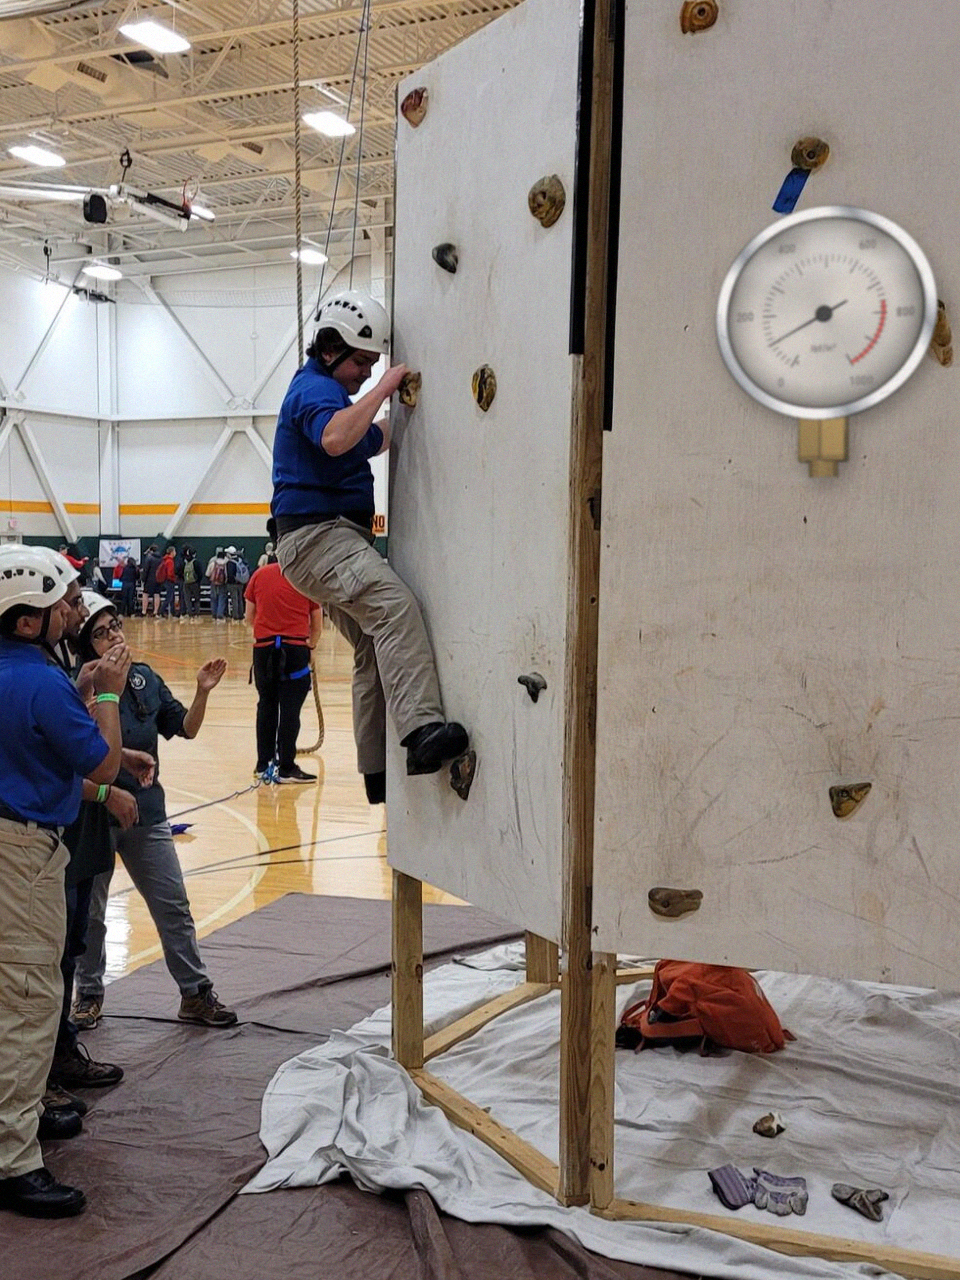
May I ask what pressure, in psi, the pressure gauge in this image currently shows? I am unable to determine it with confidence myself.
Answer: 100 psi
